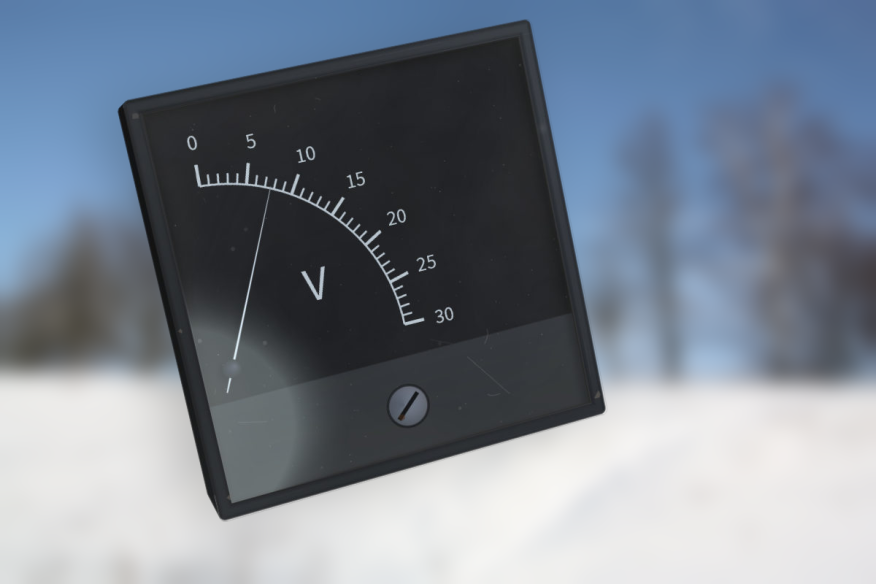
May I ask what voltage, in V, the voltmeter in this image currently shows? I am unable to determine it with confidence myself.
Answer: 7.5 V
